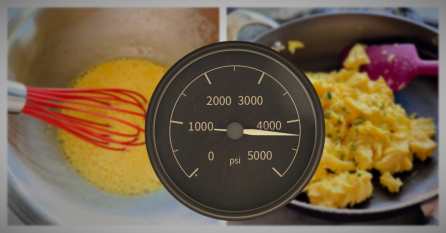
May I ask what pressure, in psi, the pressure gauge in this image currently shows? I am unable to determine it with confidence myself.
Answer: 4250 psi
